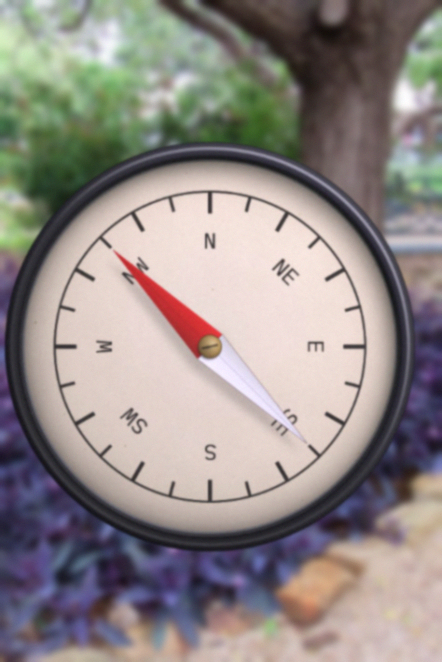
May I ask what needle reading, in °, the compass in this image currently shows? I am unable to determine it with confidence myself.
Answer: 315 °
